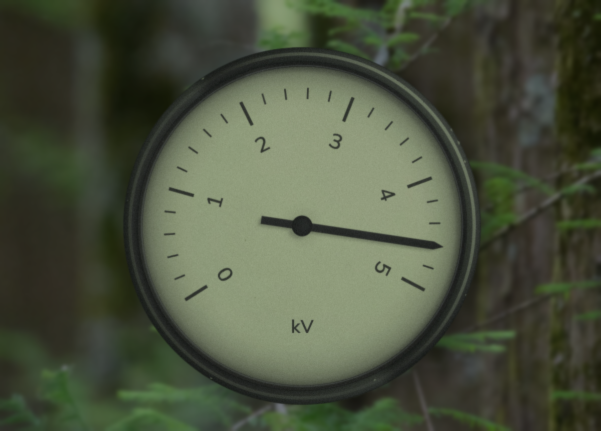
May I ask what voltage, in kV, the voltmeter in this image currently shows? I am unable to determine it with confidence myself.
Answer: 4.6 kV
